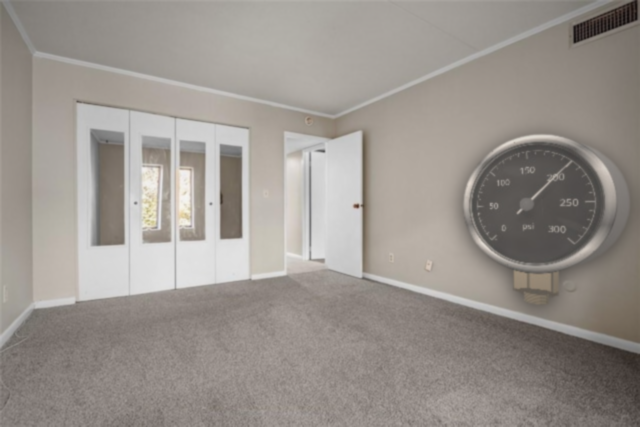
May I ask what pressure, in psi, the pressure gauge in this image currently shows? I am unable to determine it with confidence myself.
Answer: 200 psi
